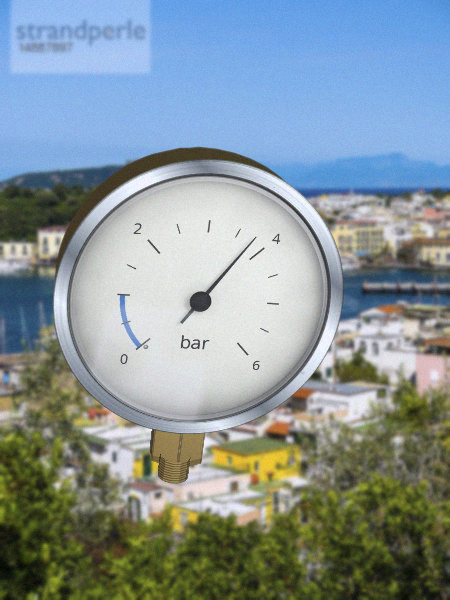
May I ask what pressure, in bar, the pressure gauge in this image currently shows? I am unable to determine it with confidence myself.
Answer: 3.75 bar
